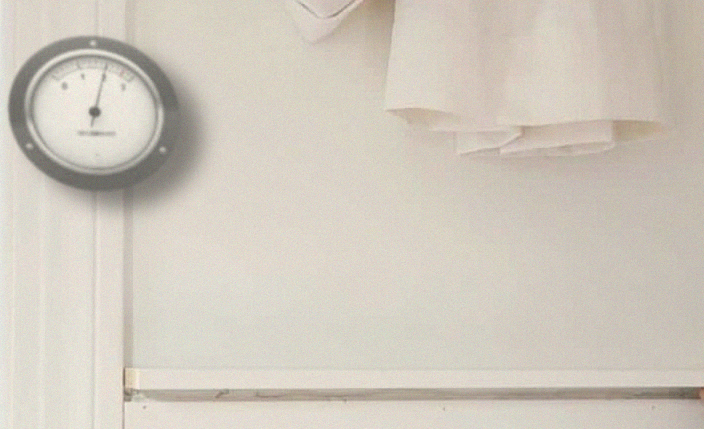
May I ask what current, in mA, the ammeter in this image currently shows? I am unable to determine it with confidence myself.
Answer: 2 mA
